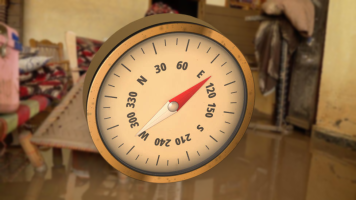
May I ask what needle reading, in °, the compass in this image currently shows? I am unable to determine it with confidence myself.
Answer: 100 °
